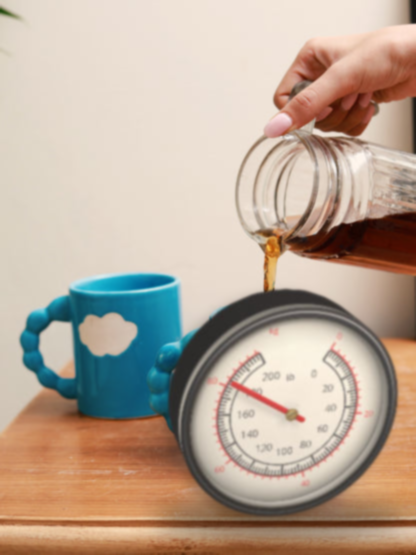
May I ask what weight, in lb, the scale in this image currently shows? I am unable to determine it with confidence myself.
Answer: 180 lb
